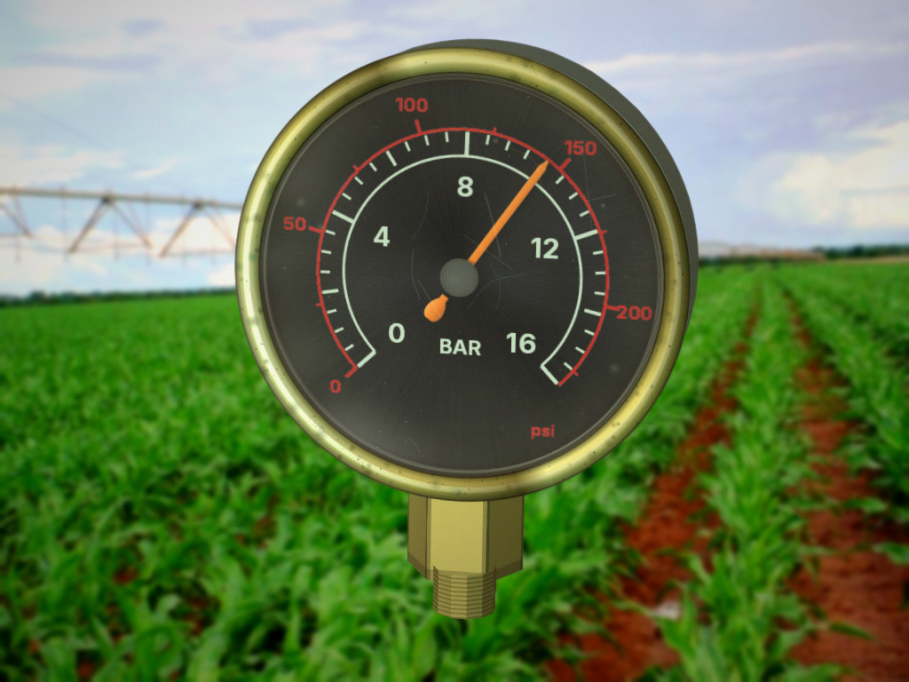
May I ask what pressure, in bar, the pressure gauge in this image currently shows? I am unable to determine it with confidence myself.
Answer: 10 bar
